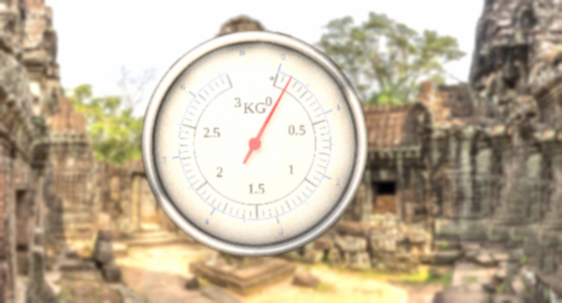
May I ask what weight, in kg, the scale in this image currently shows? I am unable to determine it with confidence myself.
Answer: 0.1 kg
